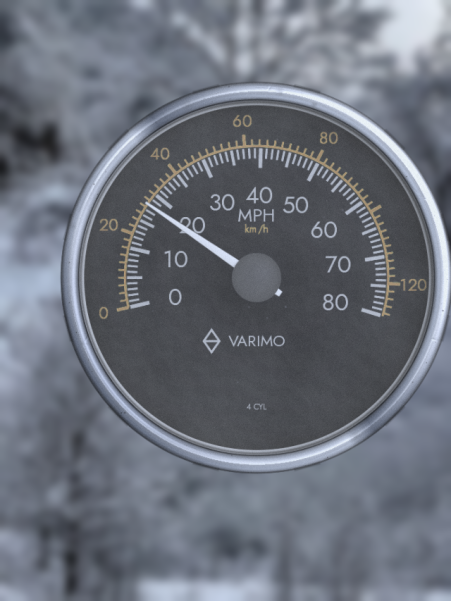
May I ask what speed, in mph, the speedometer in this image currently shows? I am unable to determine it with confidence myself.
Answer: 18 mph
